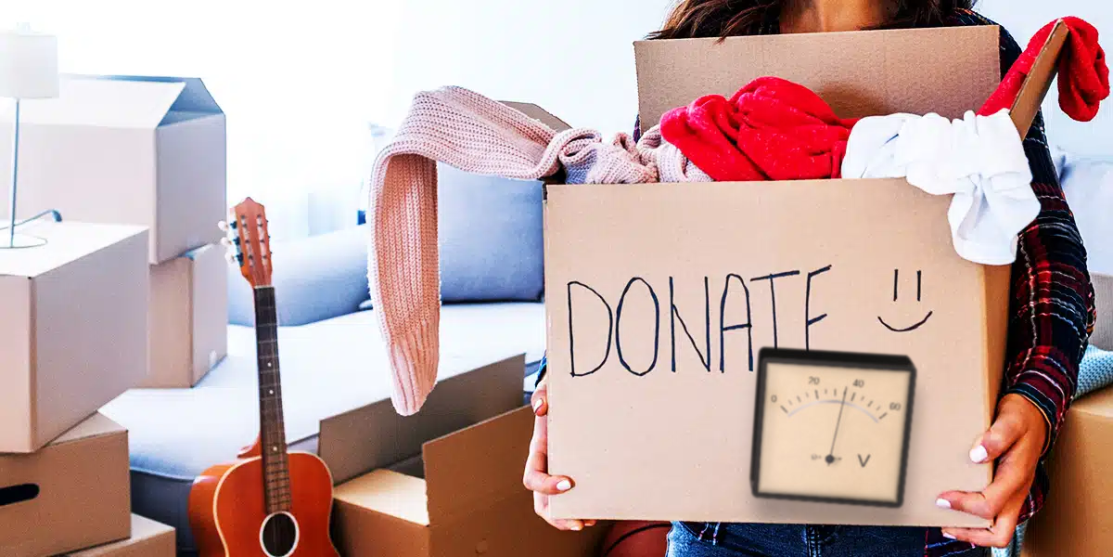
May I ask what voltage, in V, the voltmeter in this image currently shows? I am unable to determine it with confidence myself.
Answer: 35 V
